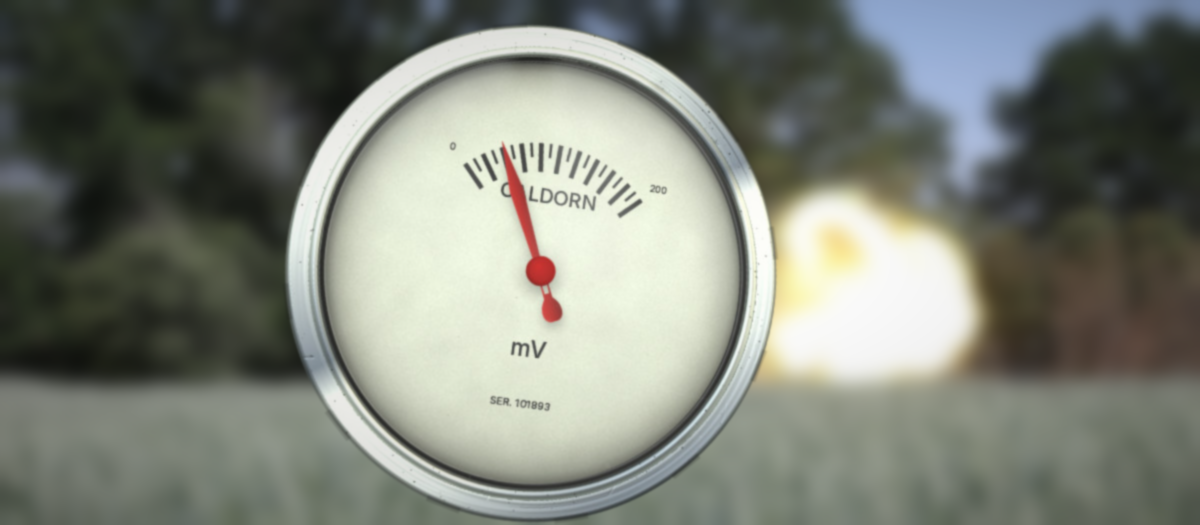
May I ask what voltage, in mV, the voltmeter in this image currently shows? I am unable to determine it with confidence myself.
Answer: 40 mV
